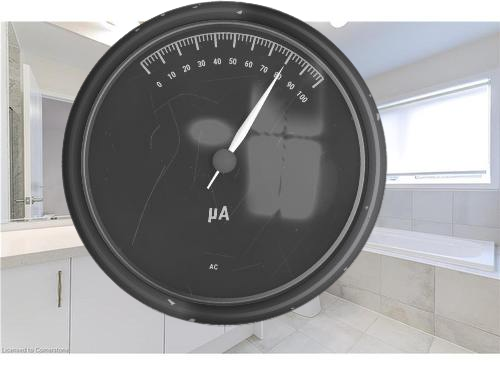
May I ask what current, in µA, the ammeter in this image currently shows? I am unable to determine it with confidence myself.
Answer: 80 µA
